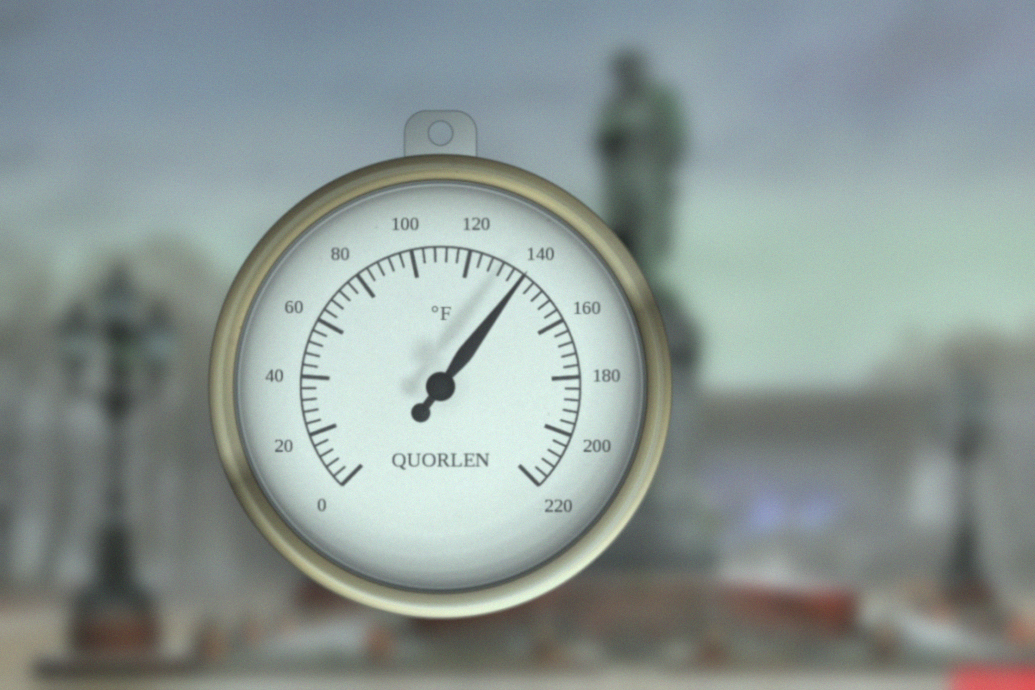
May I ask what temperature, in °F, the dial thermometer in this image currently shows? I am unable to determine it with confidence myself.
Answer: 140 °F
